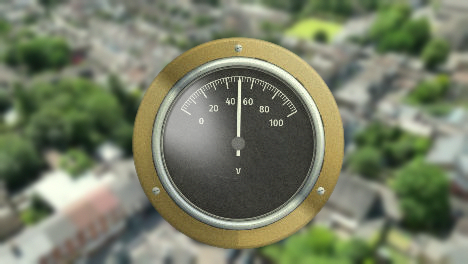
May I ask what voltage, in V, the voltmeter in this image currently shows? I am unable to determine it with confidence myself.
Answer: 50 V
